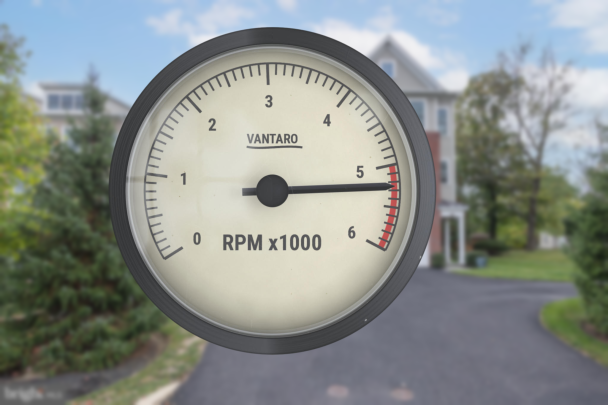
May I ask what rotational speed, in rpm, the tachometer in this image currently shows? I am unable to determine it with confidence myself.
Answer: 5250 rpm
